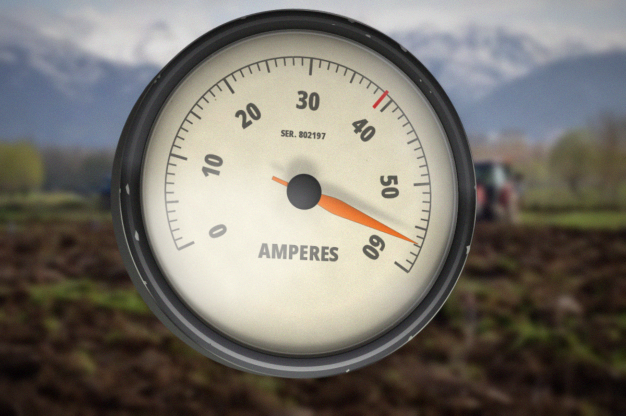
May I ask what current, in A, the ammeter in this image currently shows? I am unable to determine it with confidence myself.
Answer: 57 A
